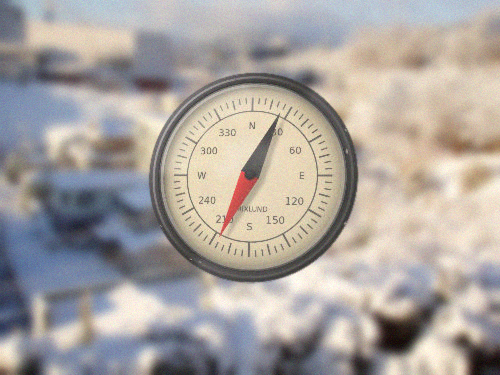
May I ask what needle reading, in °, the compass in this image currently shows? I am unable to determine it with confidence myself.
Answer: 205 °
